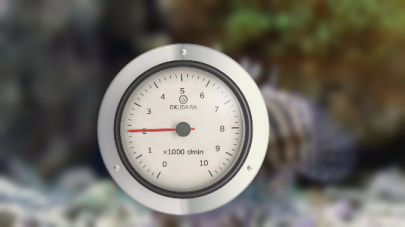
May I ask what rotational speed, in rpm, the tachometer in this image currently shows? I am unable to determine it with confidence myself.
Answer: 2000 rpm
